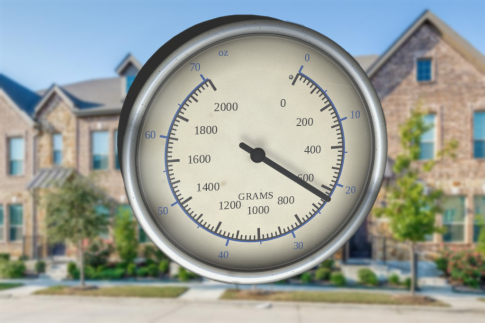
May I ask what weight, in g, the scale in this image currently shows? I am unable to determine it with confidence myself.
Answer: 640 g
